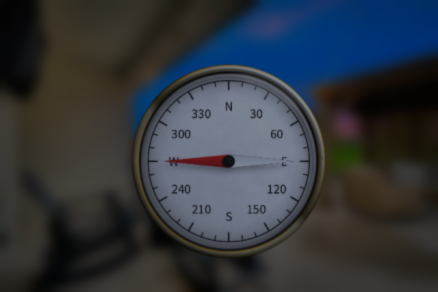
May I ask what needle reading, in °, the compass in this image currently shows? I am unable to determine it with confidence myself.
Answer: 270 °
